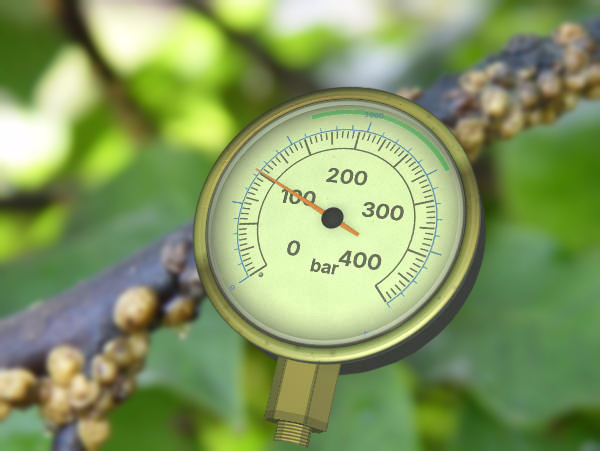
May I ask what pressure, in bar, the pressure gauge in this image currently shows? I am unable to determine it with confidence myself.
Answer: 100 bar
